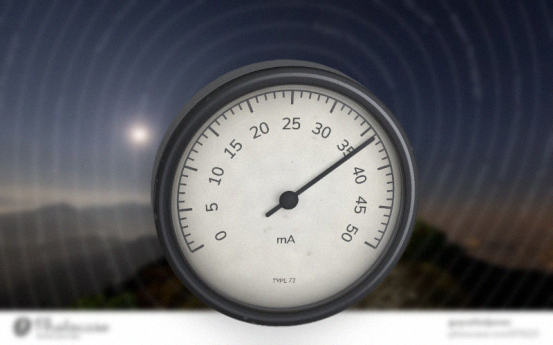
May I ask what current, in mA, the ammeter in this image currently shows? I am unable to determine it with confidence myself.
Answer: 36 mA
